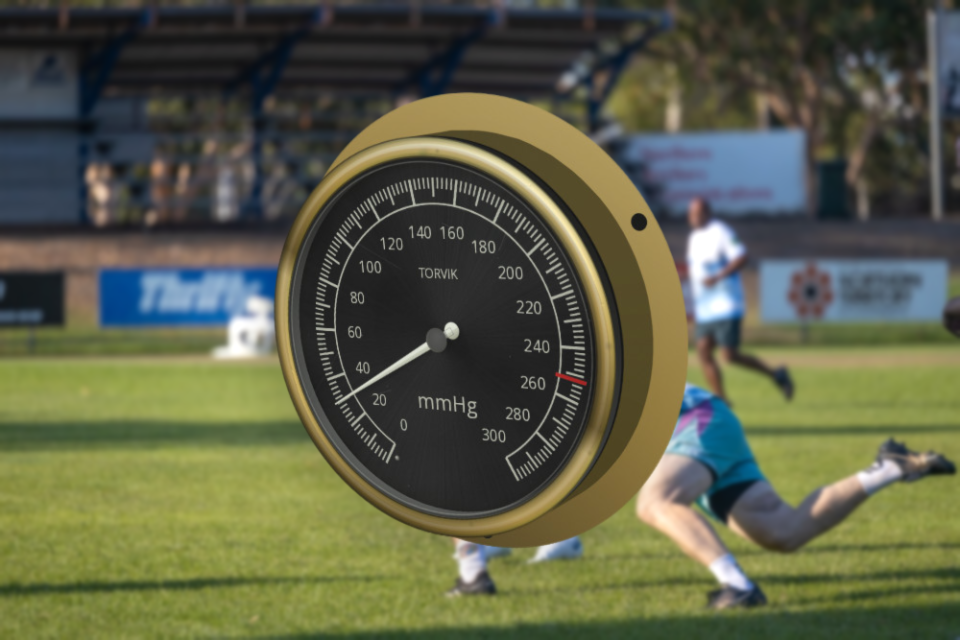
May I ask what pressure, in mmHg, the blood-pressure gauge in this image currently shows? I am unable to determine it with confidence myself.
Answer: 30 mmHg
